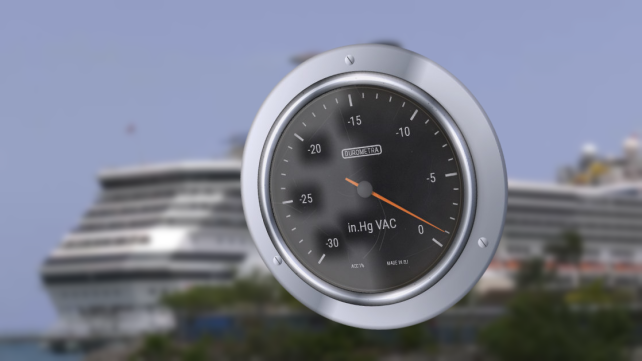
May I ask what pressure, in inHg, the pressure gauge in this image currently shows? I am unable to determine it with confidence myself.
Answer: -1 inHg
